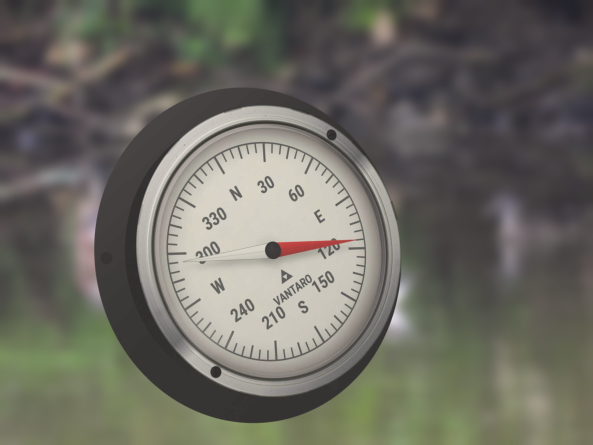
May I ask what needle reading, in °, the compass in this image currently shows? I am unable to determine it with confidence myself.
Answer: 115 °
